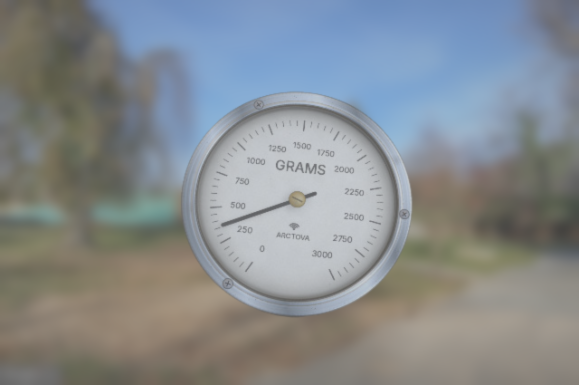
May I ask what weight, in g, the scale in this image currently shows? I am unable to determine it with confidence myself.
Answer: 350 g
